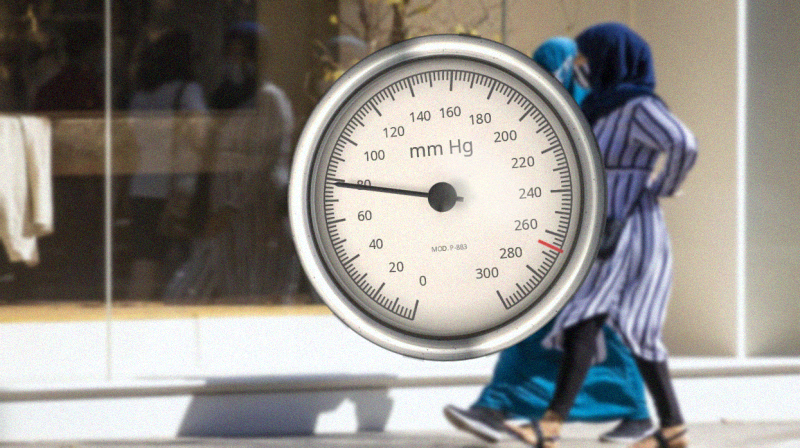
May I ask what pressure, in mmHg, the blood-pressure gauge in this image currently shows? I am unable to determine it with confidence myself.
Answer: 78 mmHg
